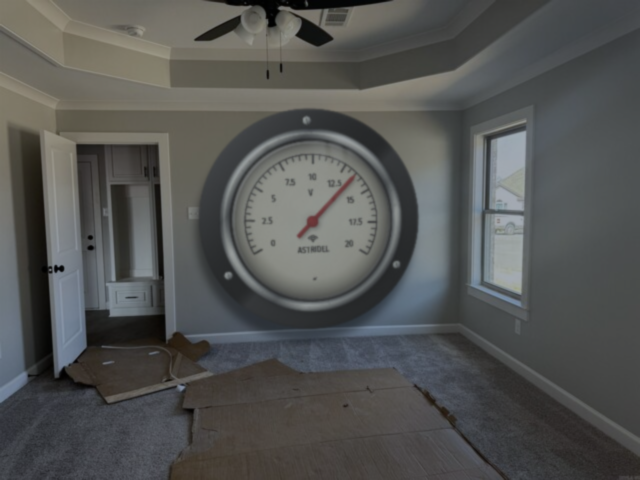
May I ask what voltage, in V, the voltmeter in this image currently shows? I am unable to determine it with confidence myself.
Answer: 13.5 V
